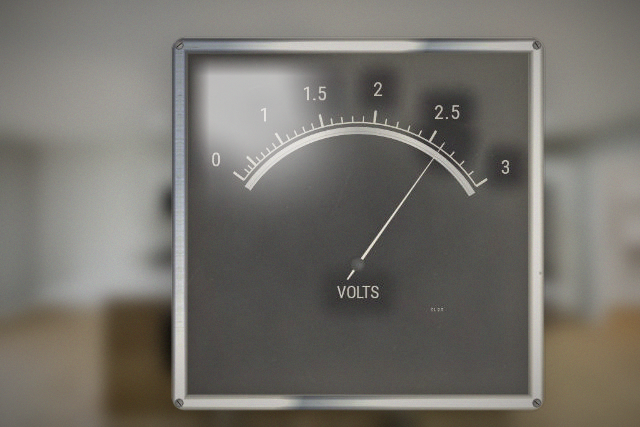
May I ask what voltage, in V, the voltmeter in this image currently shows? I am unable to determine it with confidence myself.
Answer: 2.6 V
